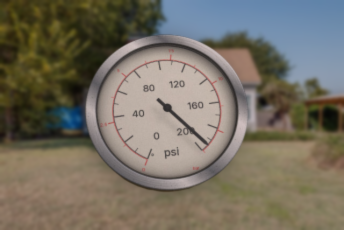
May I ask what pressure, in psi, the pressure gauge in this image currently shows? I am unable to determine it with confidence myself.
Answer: 195 psi
